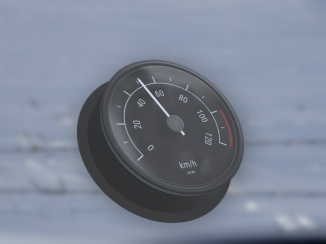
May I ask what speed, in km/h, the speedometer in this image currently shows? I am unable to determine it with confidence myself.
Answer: 50 km/h
